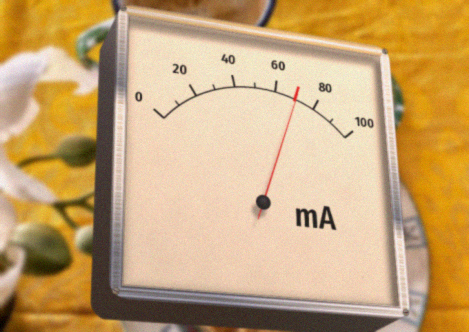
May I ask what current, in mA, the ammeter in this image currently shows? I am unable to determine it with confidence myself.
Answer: 70 mA
